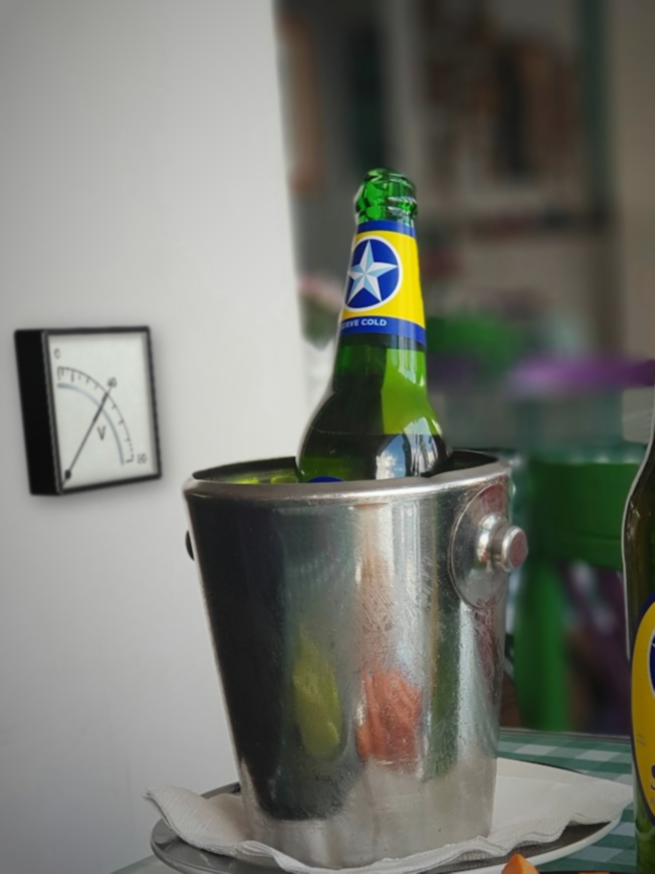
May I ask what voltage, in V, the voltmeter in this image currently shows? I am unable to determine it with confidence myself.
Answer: 40 V
